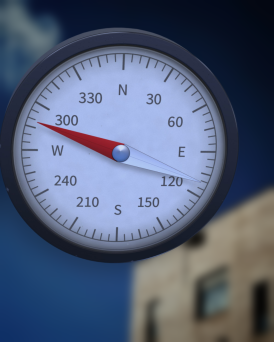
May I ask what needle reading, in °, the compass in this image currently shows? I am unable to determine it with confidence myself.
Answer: 290 °
